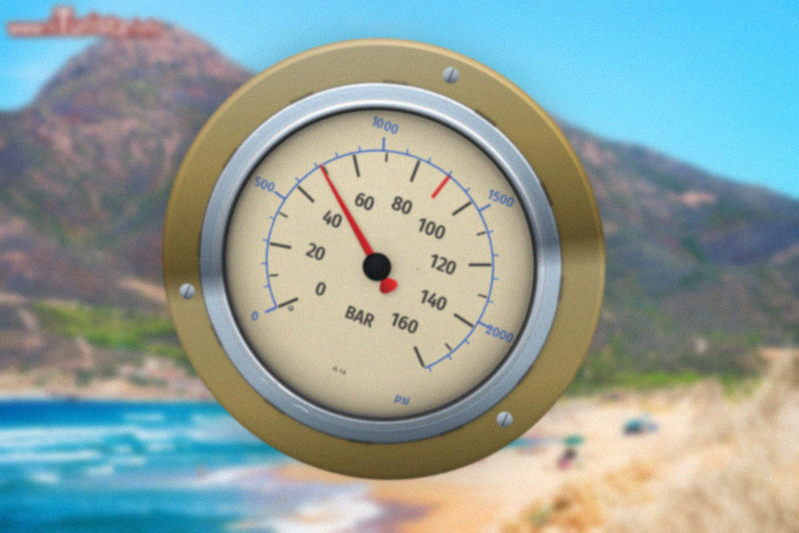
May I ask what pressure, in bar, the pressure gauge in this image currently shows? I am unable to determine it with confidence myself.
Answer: 50 bar
